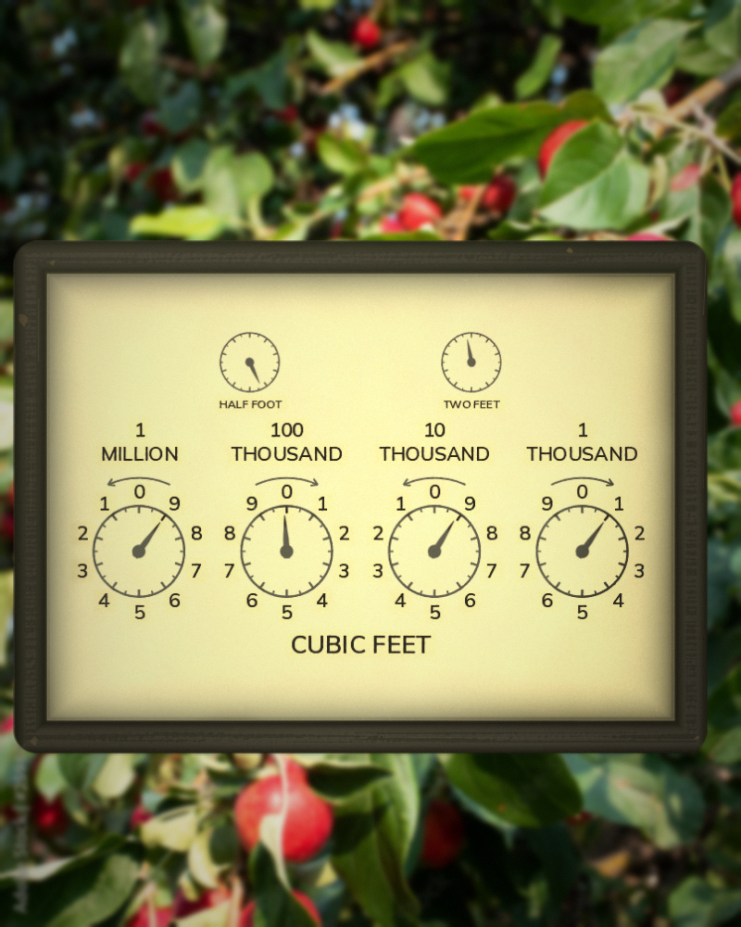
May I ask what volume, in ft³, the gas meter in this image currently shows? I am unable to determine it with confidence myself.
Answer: 899100 ft³
